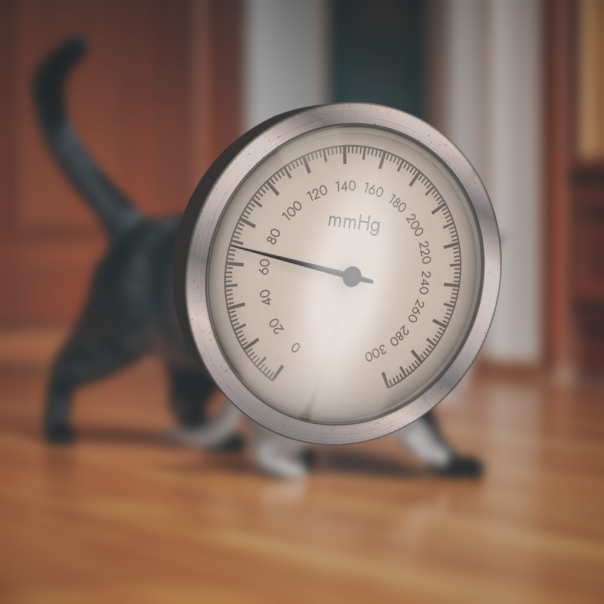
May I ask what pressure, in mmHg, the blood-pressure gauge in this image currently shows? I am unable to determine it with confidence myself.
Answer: 68 mmHg
